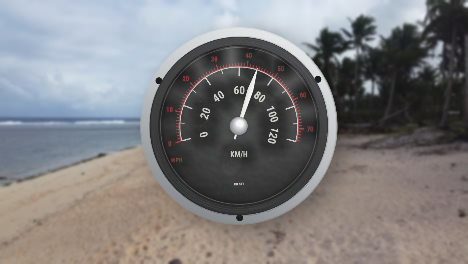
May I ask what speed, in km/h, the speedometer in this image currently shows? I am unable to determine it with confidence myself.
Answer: 70 km/h
